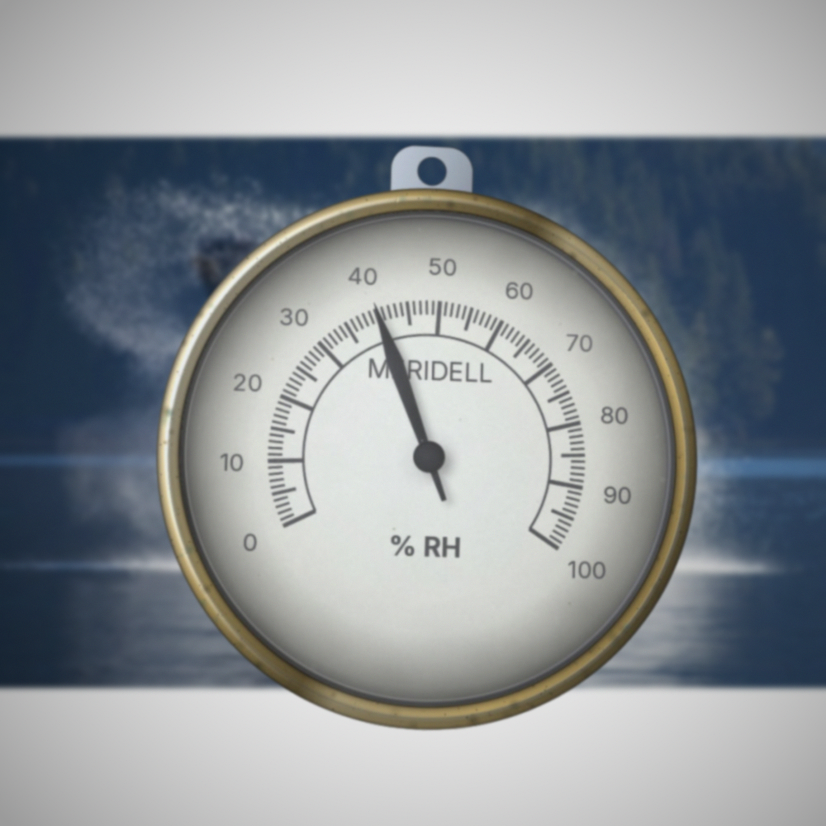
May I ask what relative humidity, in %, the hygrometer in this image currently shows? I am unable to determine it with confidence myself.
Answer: 40 %
